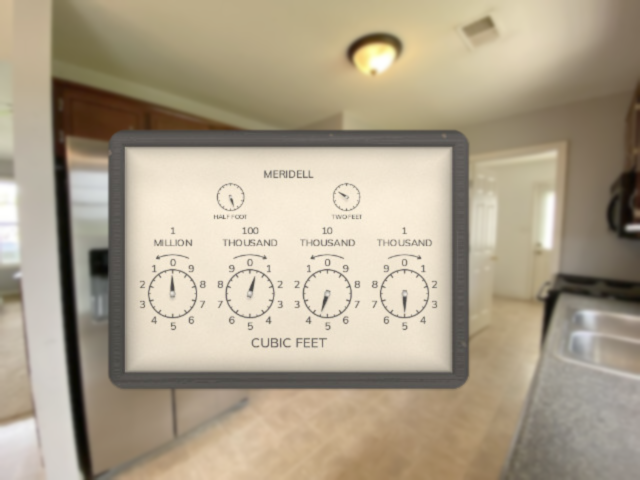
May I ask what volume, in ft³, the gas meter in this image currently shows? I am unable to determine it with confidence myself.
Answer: 4500 ft³
